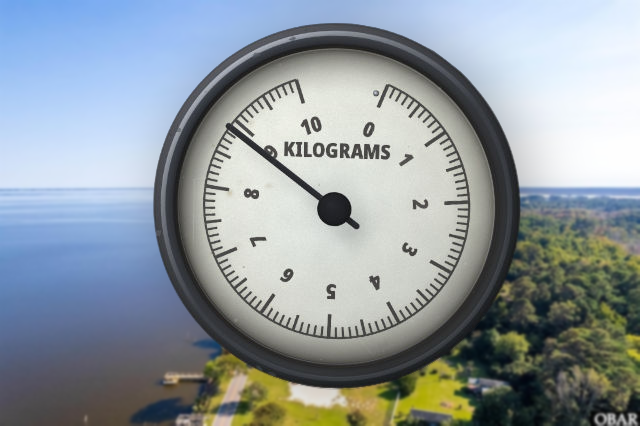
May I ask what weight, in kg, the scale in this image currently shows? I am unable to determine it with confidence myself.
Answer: 8.9 kg
